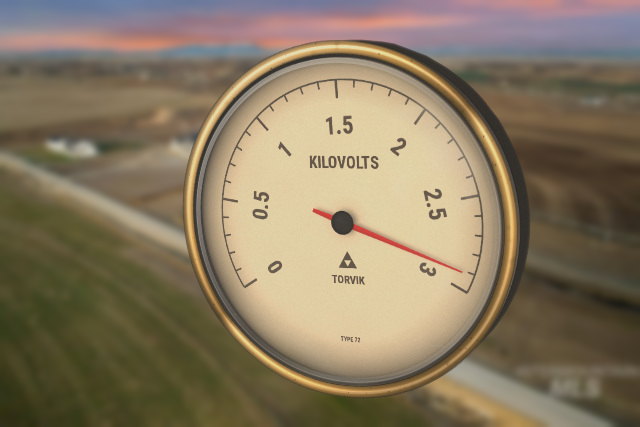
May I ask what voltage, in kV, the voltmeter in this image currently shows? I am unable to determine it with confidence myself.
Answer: 2.9 kV
